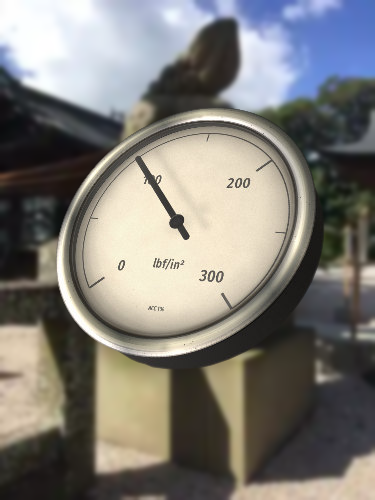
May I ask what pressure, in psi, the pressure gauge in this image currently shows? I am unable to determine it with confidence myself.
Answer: 100 psi
